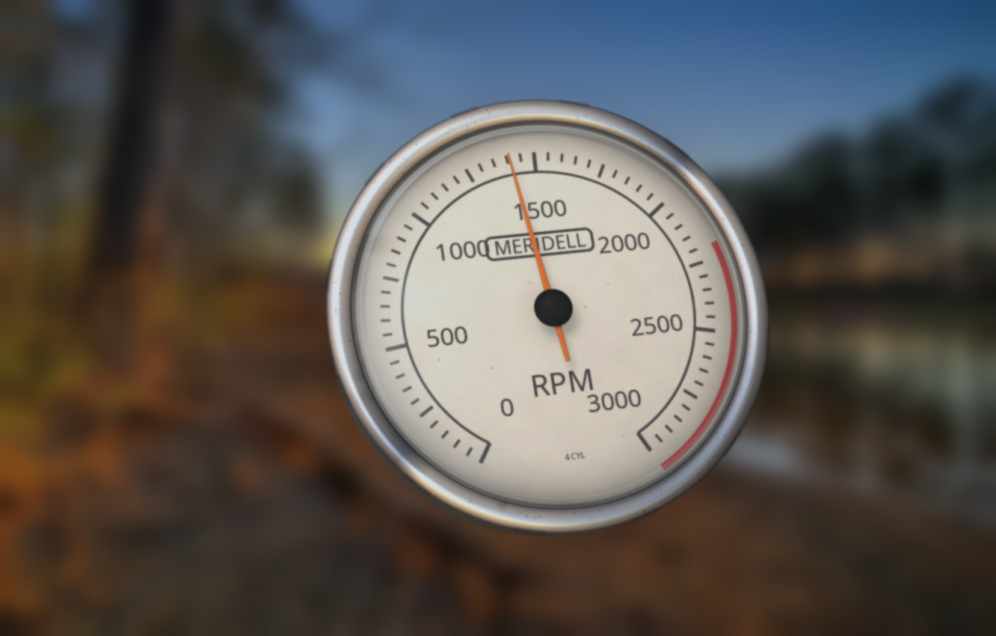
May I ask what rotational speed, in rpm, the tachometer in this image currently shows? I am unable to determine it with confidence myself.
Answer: 1400 rpm
